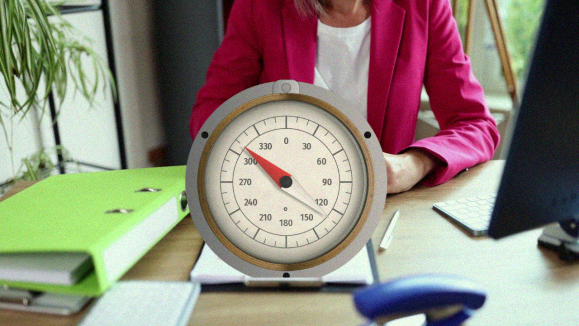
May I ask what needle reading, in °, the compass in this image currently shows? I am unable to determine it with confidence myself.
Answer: 310 °
